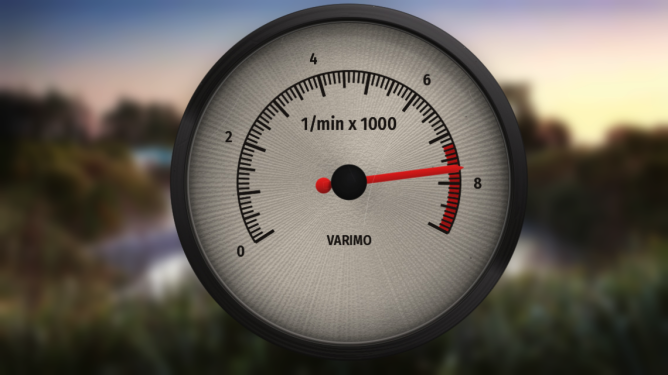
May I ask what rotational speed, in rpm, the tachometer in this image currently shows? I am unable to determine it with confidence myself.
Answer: 7700 rpm
